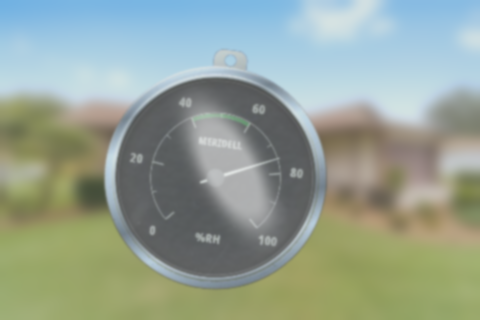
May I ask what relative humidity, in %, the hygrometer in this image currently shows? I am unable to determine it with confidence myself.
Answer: 75 %
